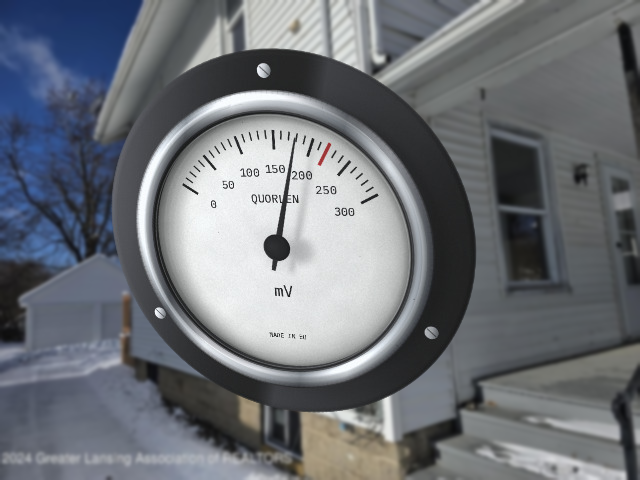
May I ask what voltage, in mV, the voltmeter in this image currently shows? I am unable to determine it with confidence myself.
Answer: 180 mV
